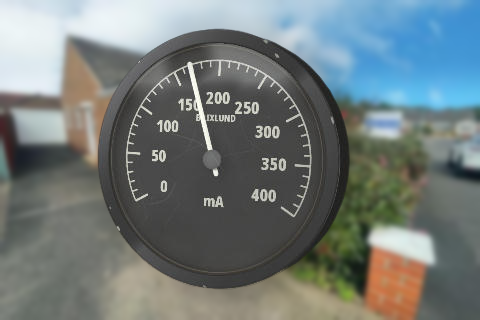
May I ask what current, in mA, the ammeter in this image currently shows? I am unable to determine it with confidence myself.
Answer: 170 mA
